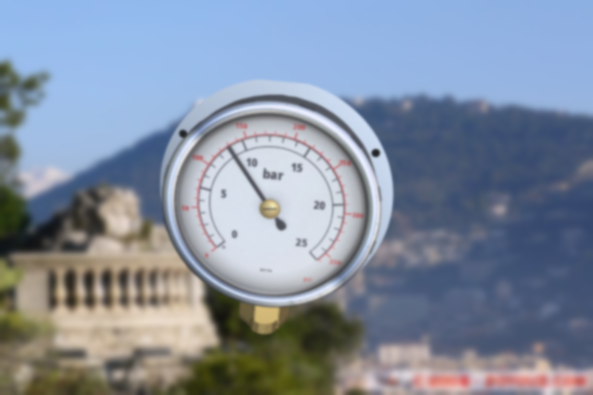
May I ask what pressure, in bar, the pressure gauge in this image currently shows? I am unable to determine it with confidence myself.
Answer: 9 bar
